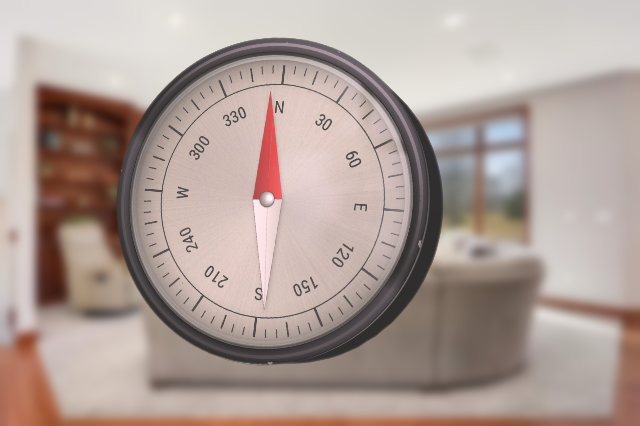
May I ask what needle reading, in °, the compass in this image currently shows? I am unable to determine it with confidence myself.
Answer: 355 °
